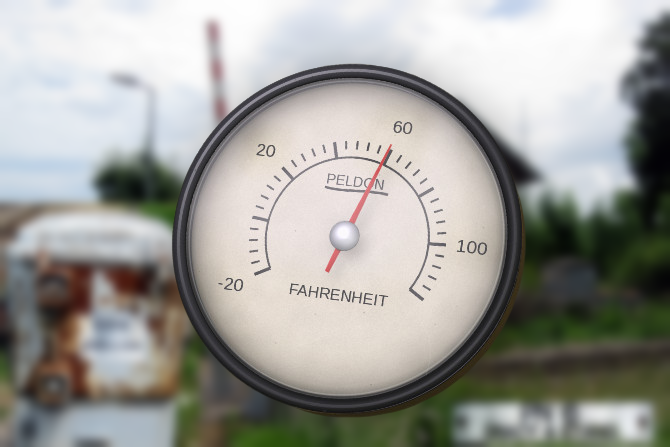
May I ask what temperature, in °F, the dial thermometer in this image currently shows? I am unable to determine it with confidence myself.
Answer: 60 °F
